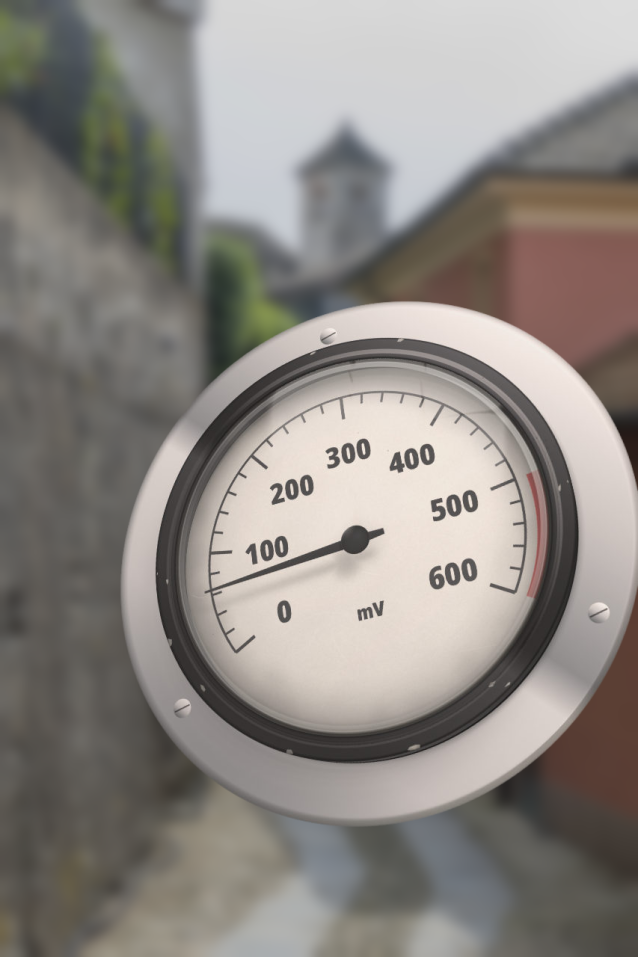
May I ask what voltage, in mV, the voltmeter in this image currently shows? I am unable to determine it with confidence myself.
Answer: 60 mV
